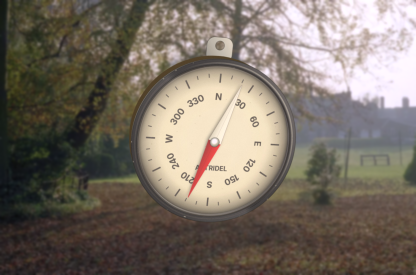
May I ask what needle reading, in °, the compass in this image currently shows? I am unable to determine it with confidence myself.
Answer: 200 °
